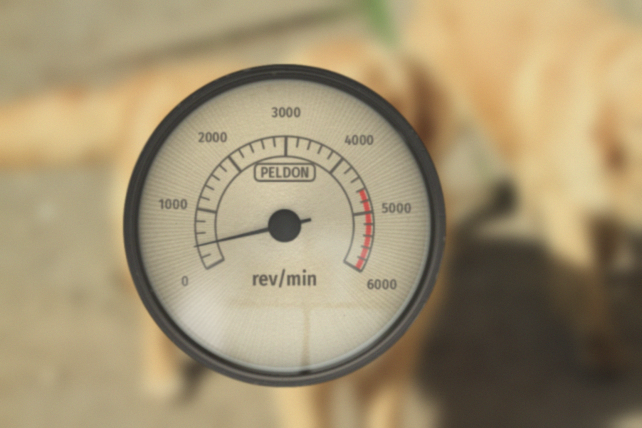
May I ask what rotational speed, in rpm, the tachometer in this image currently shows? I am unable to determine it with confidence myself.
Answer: 400 rpm
